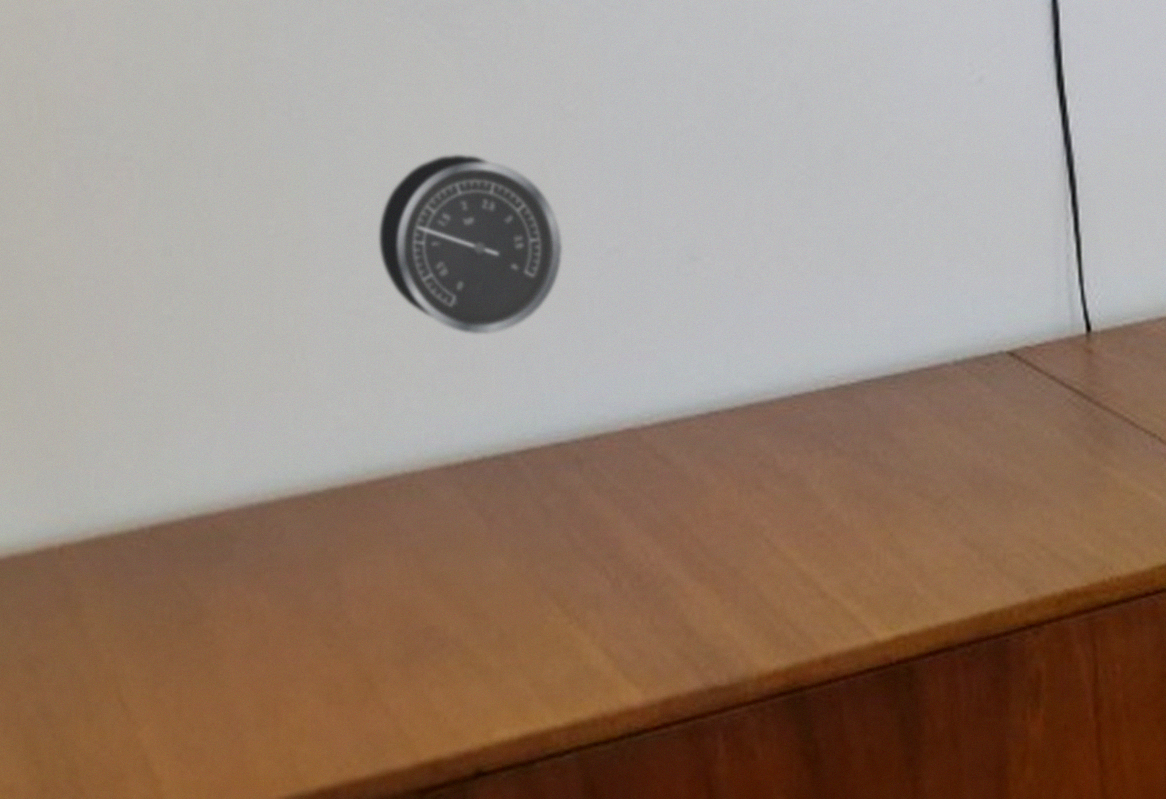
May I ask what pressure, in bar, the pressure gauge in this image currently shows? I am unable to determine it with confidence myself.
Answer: 1.2 bar
